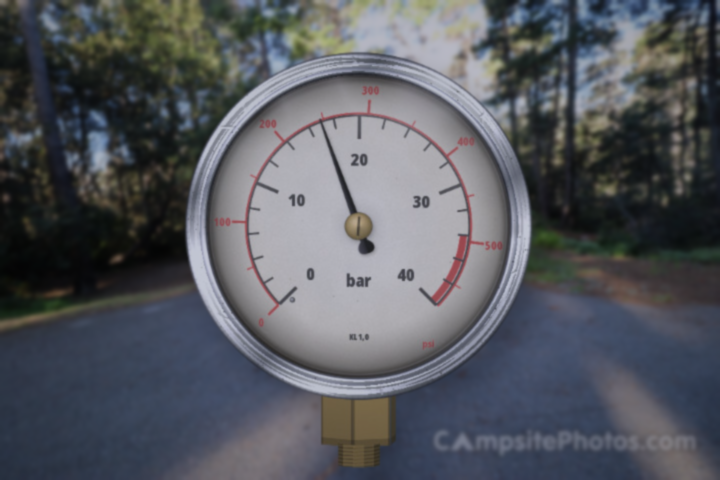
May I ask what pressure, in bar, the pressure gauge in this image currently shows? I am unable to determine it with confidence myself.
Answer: 17 bar
